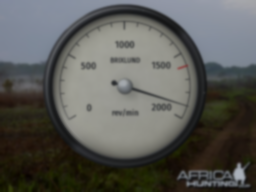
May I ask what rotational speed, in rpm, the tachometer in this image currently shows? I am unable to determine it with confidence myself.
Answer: 1900 rpm
